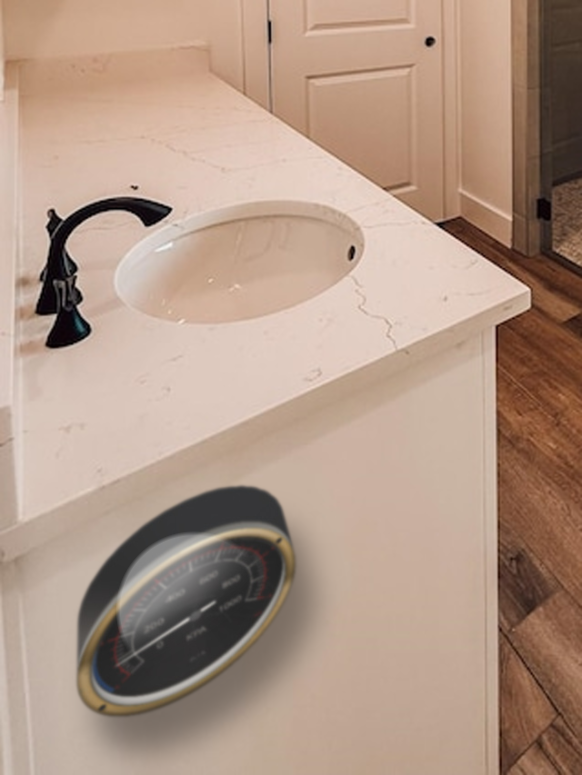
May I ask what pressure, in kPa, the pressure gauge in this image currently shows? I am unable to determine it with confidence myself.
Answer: 100 kPa
